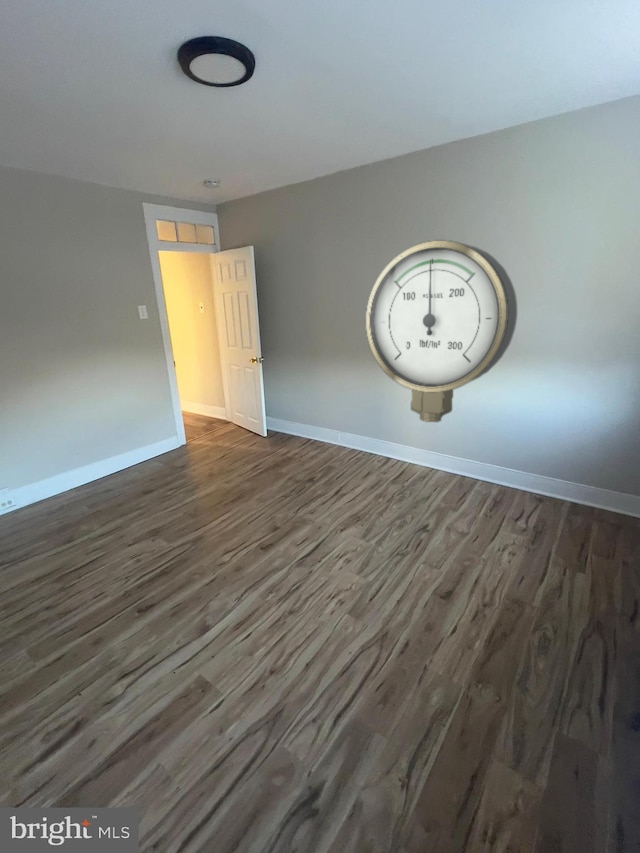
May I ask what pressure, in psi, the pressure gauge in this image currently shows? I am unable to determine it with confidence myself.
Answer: 150 psi
